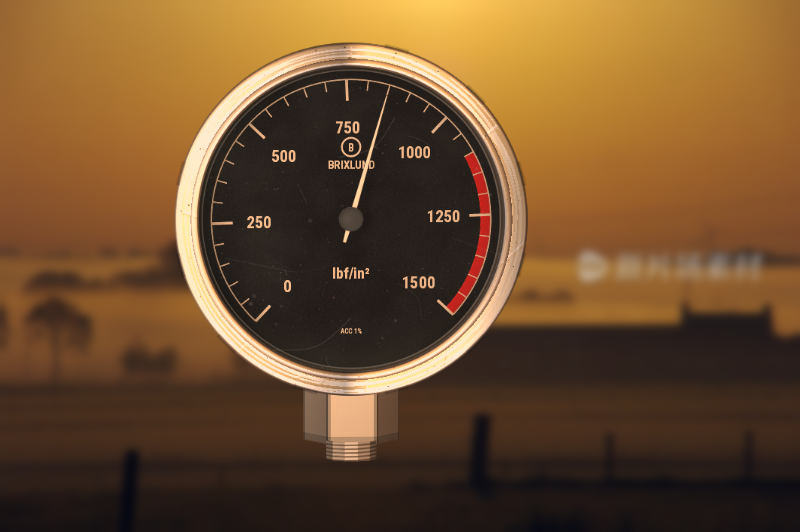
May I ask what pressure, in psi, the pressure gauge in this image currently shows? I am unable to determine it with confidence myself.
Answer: 850 psi
